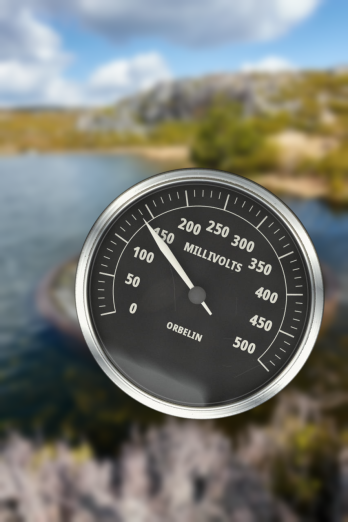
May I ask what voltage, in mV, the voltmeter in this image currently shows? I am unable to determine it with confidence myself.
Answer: 140 mV
